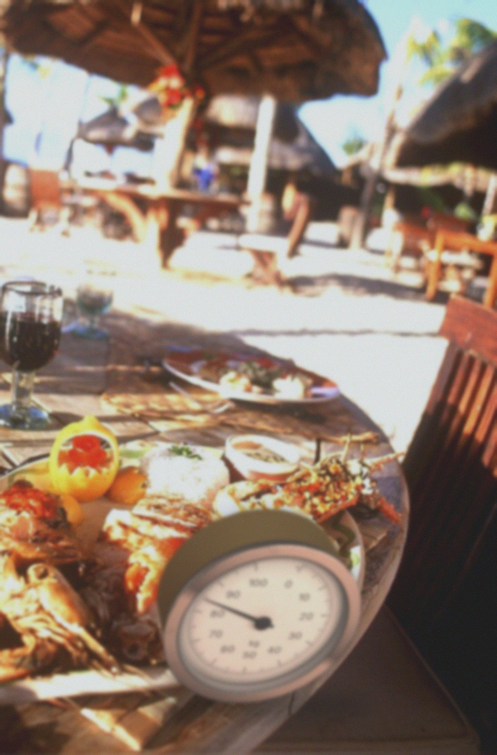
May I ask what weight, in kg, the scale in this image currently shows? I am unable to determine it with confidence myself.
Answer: 85 kg
